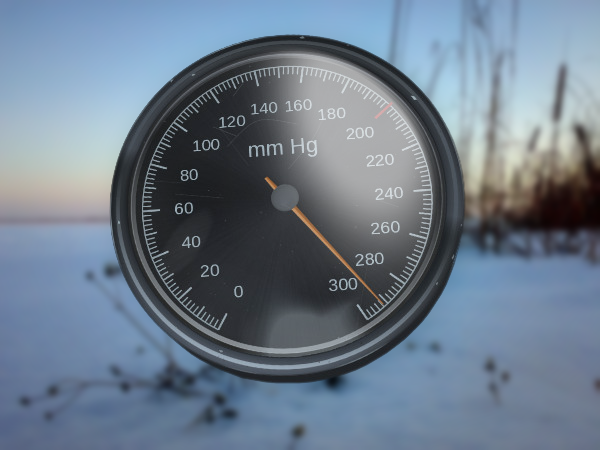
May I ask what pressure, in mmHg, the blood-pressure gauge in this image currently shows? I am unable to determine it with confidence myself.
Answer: 292 mmHg
